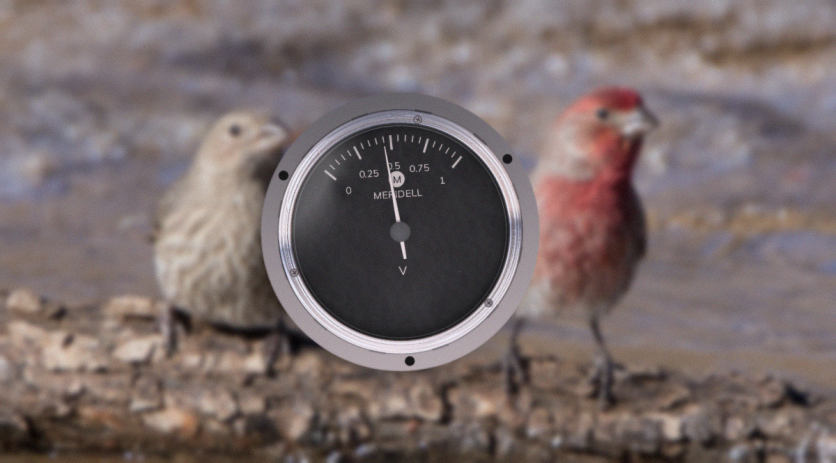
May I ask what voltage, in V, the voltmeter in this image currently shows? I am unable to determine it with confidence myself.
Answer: 0.45 V
